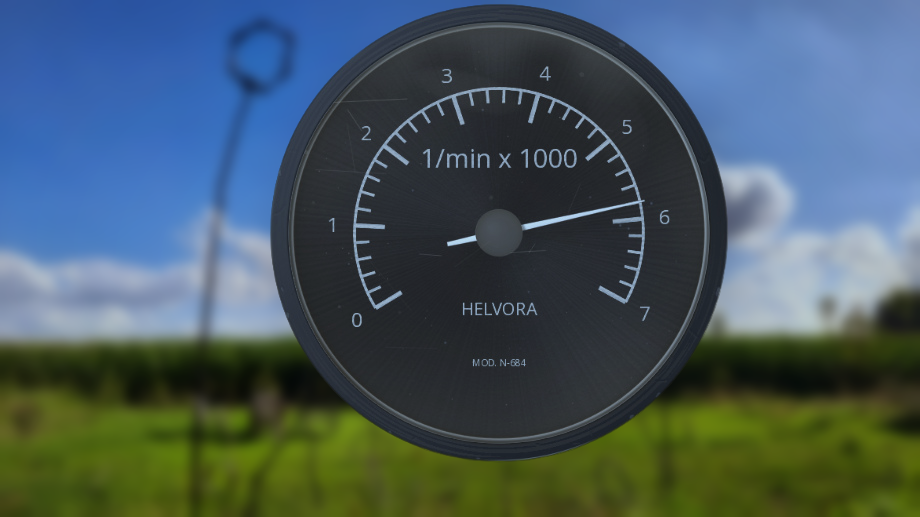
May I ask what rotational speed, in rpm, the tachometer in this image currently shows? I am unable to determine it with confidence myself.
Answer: 5800 rpm
